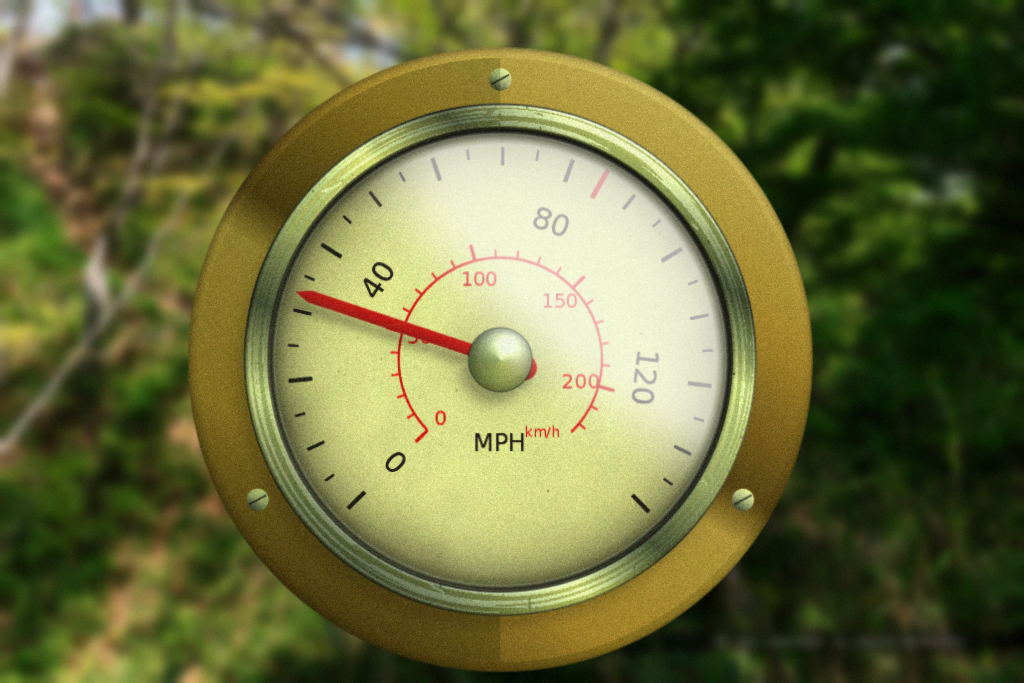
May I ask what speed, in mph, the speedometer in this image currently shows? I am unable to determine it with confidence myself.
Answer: 32.5 mph
